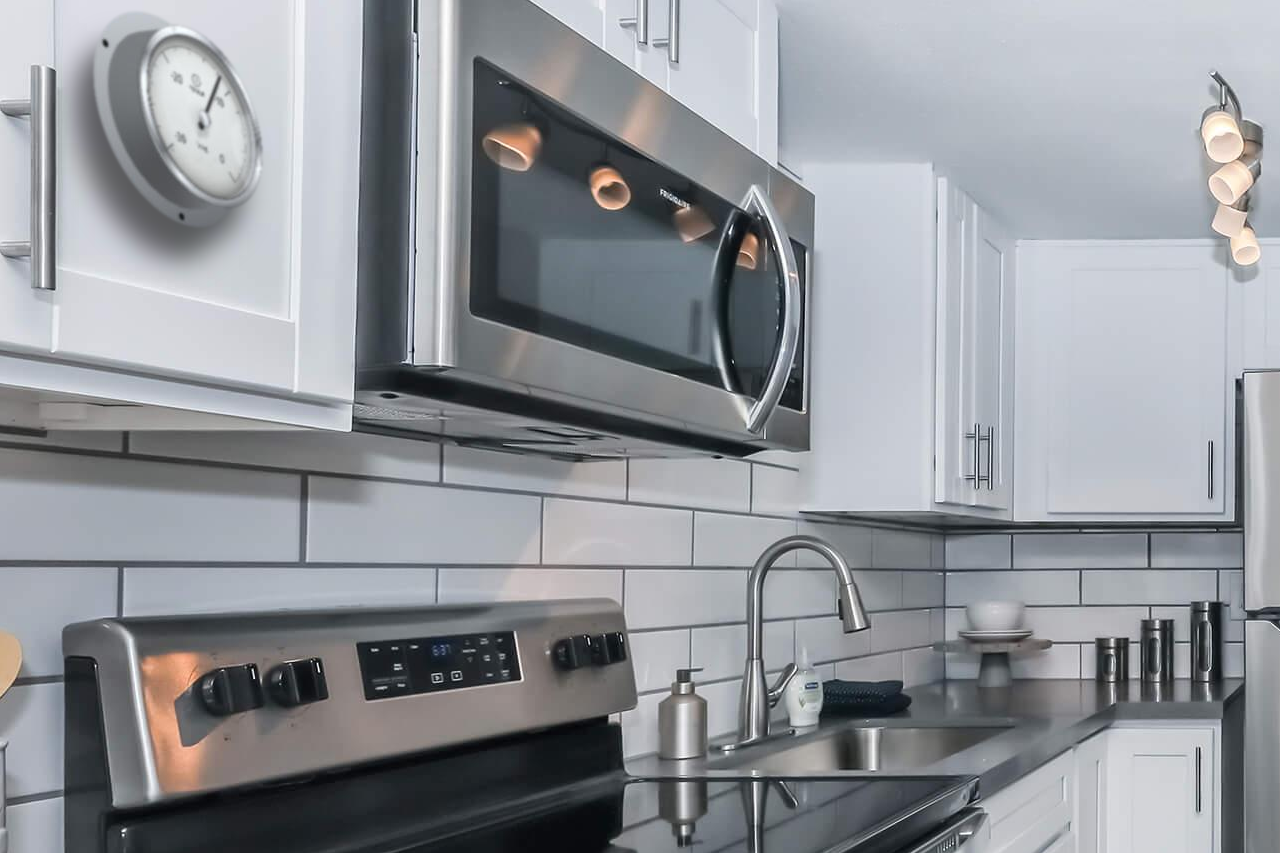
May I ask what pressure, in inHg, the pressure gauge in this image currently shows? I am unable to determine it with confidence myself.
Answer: -12 inHg
